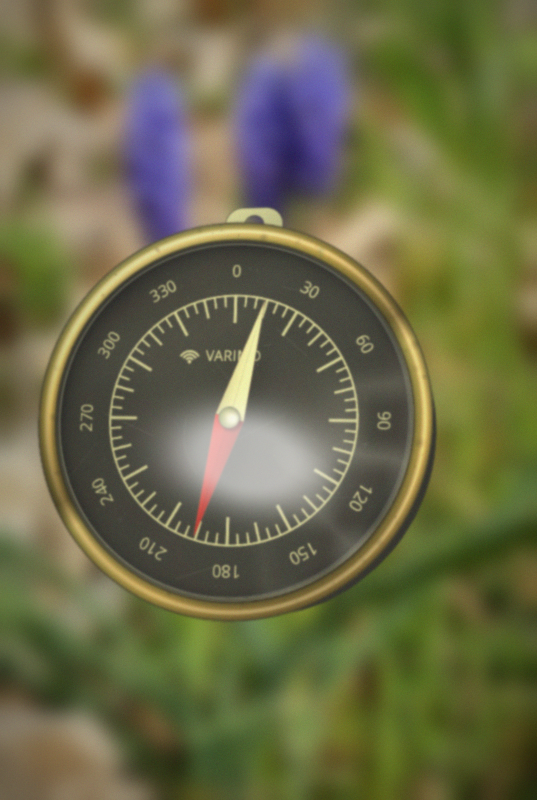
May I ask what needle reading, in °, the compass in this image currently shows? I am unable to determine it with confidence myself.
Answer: 195 °
